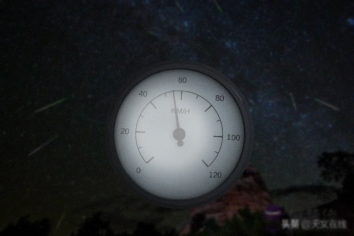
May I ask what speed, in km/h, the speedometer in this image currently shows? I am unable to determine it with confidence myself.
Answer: 55 km/h
